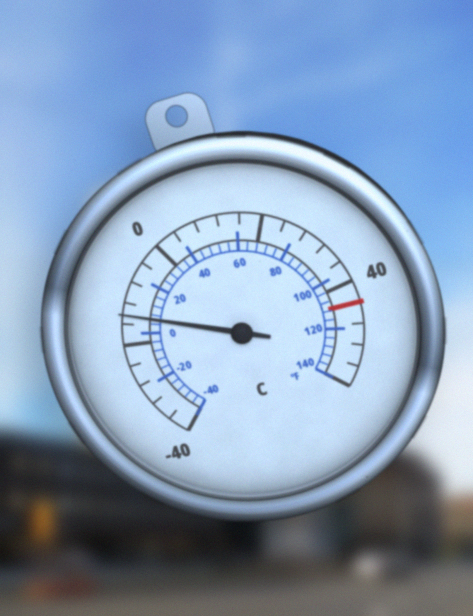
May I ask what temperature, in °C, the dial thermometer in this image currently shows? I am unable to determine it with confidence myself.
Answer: -14 °C
